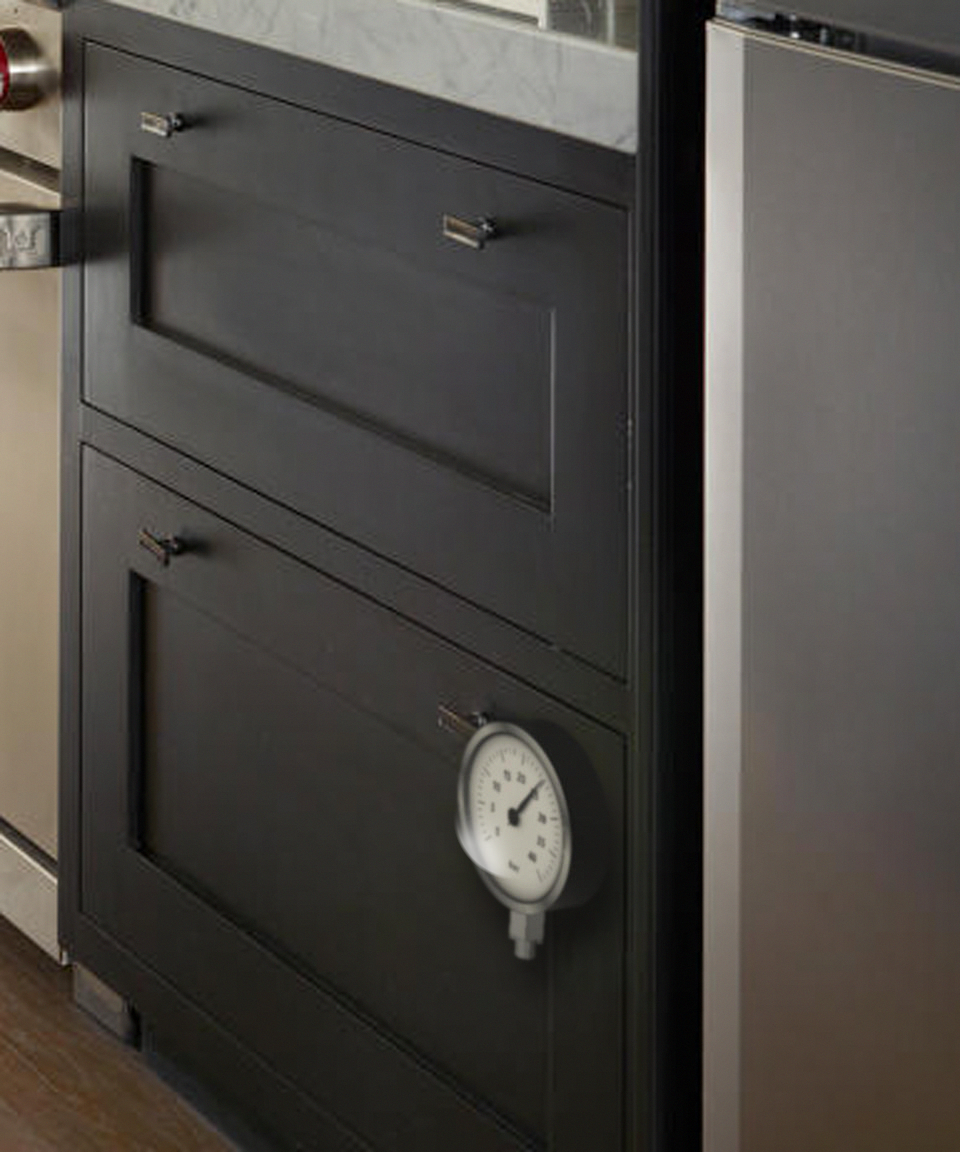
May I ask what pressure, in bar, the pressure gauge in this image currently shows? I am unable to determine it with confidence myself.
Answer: 25 bar
